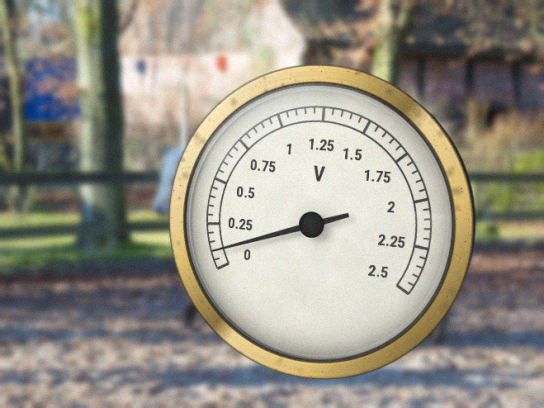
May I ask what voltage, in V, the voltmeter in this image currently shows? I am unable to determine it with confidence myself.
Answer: 0.1 V
